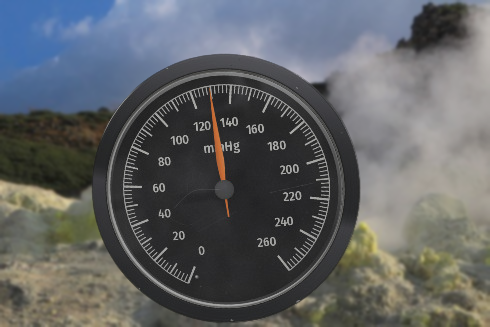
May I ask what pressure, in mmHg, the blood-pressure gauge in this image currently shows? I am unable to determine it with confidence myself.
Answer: 130 mmHg
